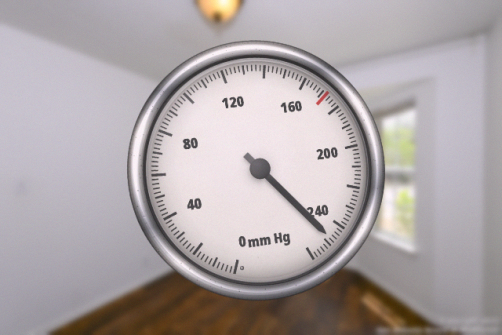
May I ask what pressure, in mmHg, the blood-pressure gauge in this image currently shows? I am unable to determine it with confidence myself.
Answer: 248 mmHg
